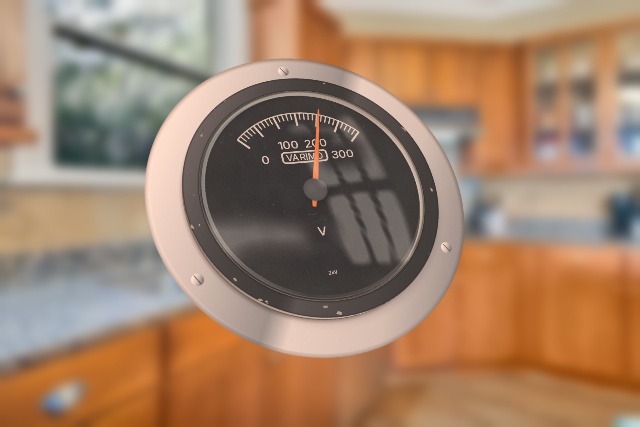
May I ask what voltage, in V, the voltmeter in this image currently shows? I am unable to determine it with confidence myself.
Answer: 200 V
